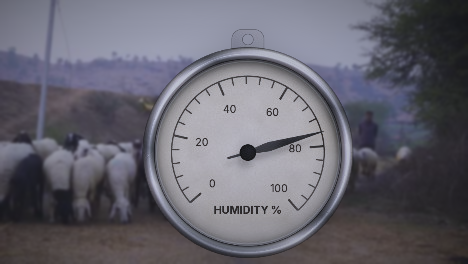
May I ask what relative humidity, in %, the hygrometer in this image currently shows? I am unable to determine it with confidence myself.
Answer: 76 %
